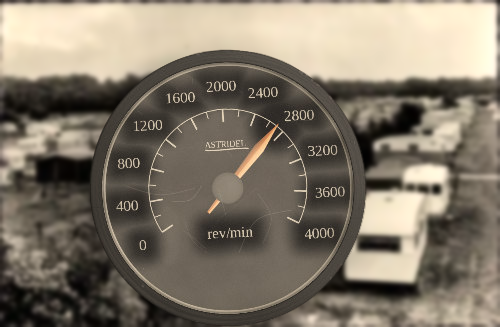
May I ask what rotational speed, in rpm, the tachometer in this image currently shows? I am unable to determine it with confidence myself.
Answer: 2700 rpm
